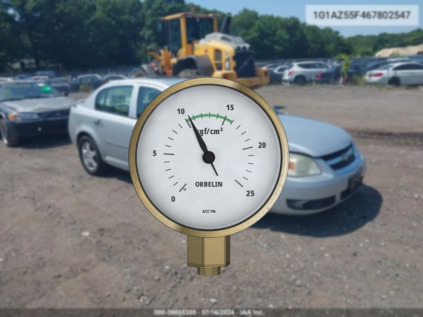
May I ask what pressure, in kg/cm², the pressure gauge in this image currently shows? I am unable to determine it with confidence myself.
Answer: 10.5 kg/cm²
